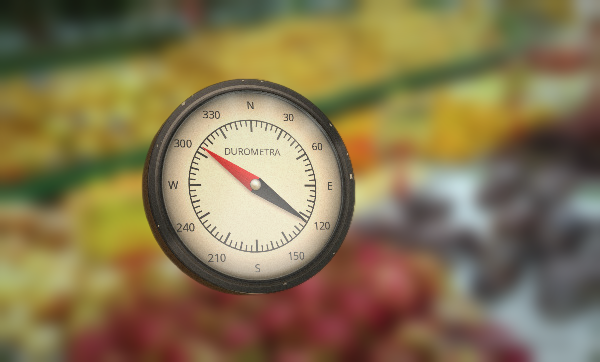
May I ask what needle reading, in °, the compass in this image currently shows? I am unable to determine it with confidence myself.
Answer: 305 °
